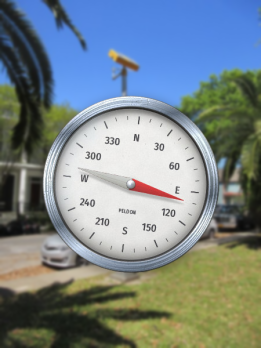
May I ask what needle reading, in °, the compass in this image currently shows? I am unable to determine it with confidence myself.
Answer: 100 °
